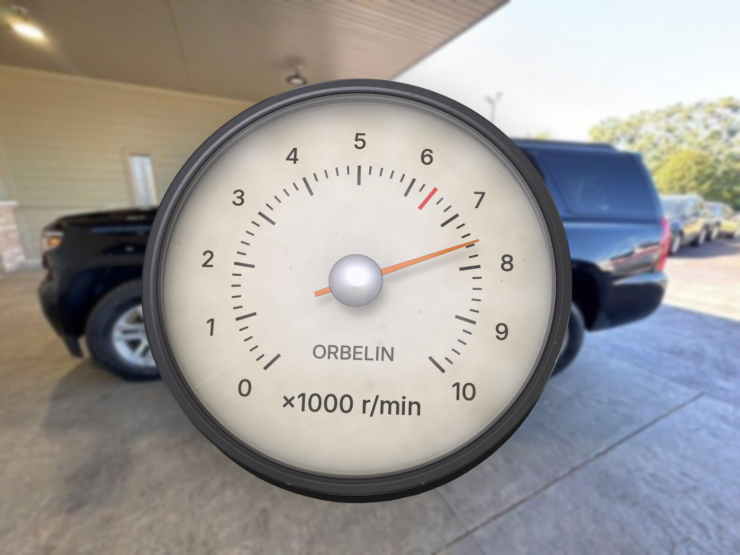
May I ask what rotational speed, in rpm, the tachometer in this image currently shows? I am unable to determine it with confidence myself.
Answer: 7600 rpm
